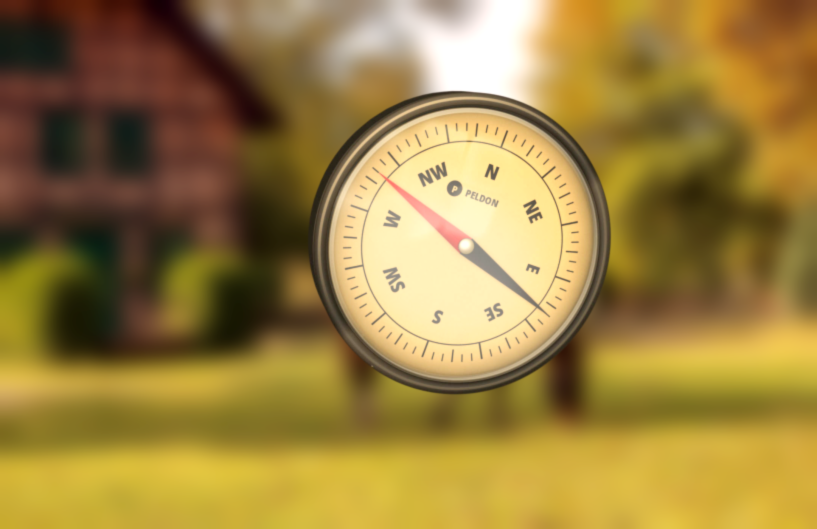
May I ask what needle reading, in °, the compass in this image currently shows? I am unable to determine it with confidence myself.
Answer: 290 °
